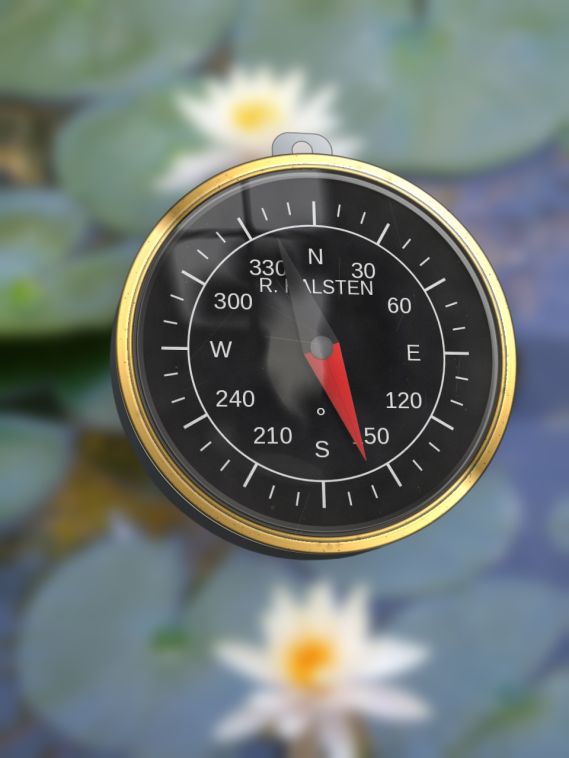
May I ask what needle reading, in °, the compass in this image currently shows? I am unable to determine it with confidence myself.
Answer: 160 °
